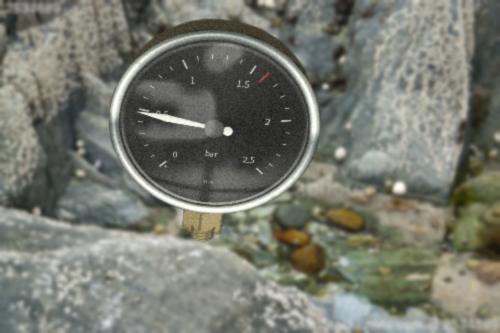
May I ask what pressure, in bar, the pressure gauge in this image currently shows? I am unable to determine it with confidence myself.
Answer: 0.5 bar
